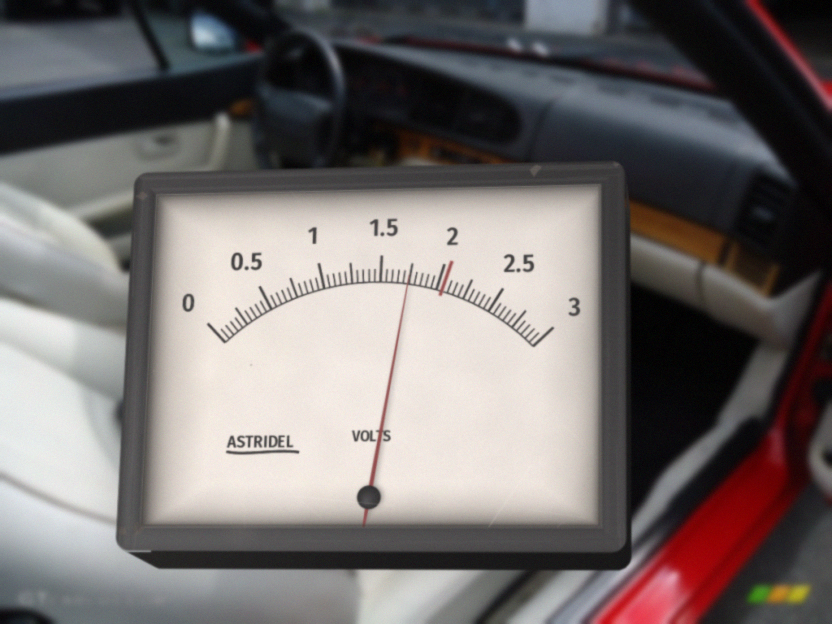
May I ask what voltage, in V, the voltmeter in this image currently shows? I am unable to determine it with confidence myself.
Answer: 1.75 V
